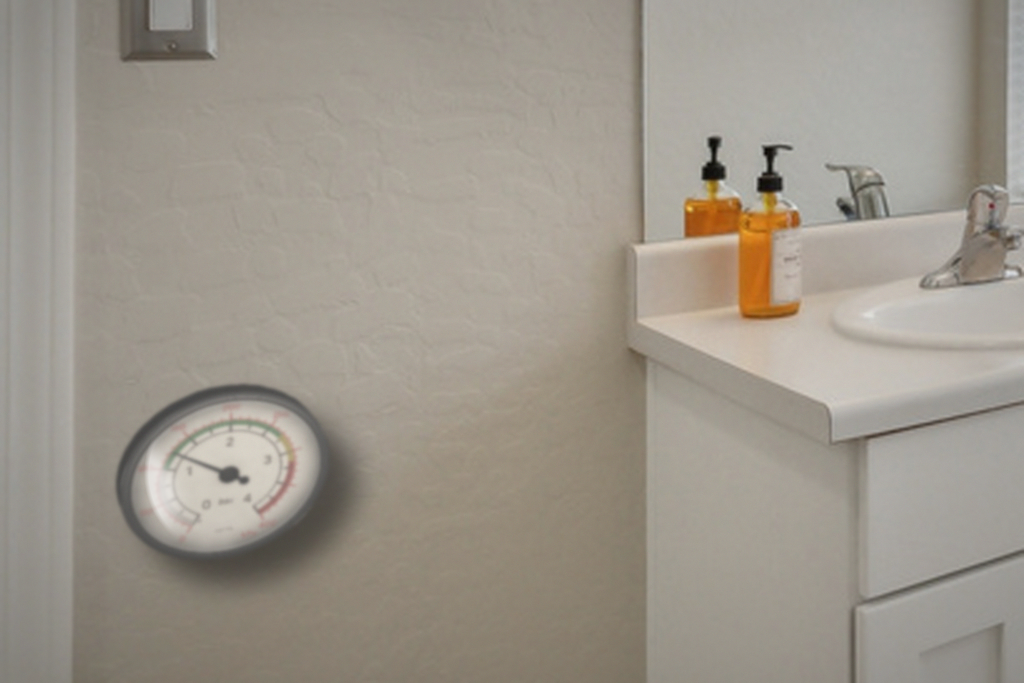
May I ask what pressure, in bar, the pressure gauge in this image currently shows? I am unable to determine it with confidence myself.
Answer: 1.25 bar
